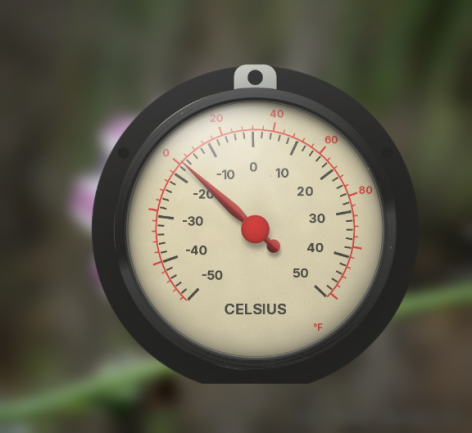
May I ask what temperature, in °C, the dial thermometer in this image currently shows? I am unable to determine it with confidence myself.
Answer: -17 °C
